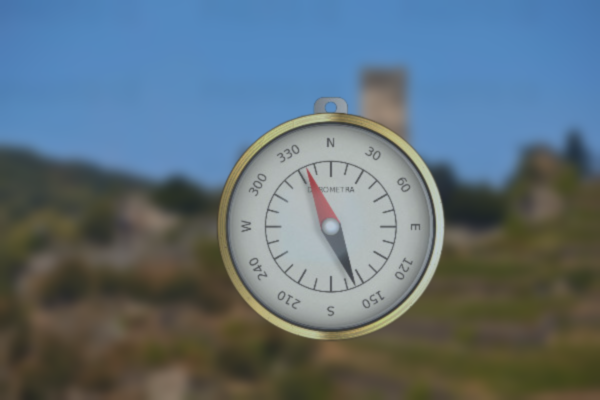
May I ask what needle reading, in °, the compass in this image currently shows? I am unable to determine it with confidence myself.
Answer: 337.5 °
